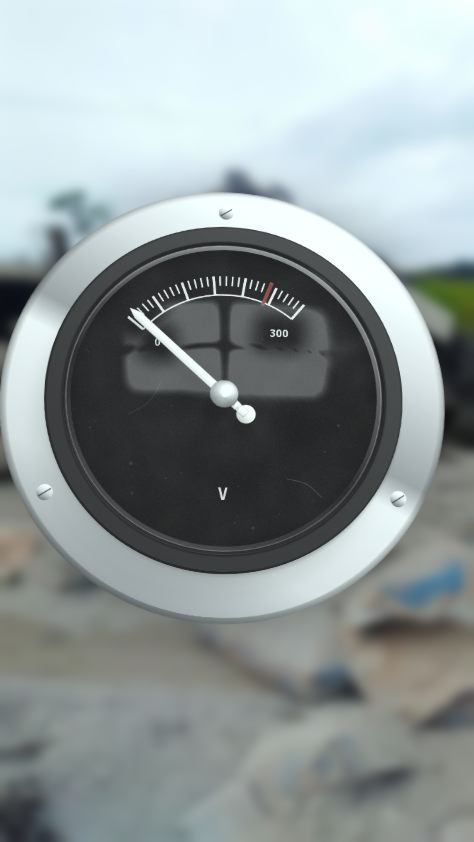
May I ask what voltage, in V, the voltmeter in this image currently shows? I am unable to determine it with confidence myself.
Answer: 10 V
